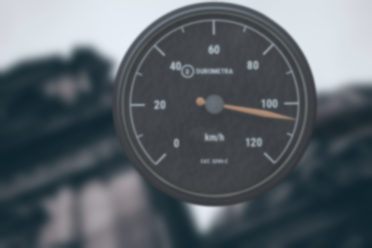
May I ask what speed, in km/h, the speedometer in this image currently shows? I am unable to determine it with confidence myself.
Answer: 105 km/h
